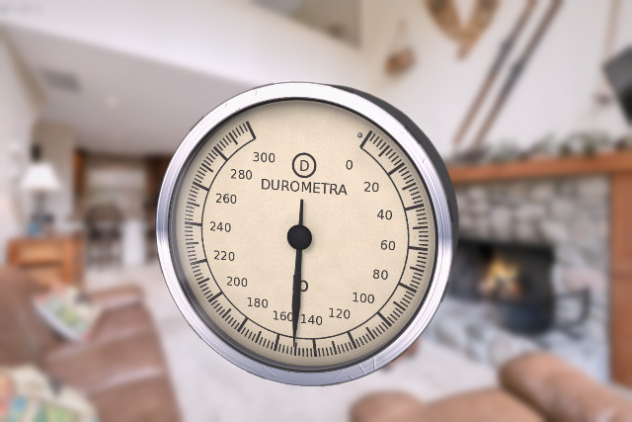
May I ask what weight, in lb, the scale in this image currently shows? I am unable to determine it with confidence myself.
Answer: 150 lb
